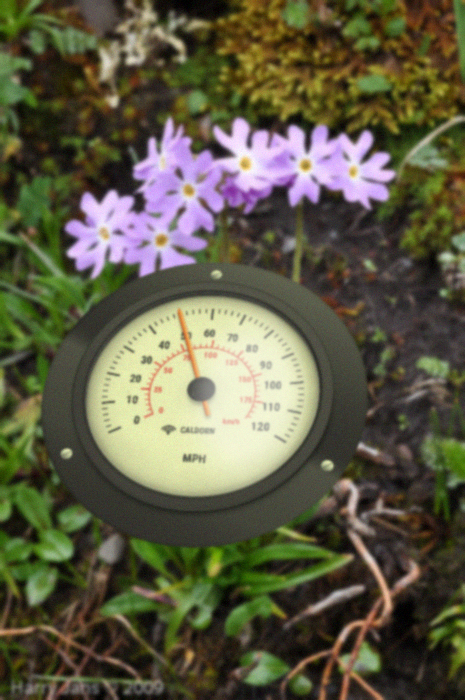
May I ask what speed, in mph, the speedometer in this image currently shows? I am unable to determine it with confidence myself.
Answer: 50 mph
